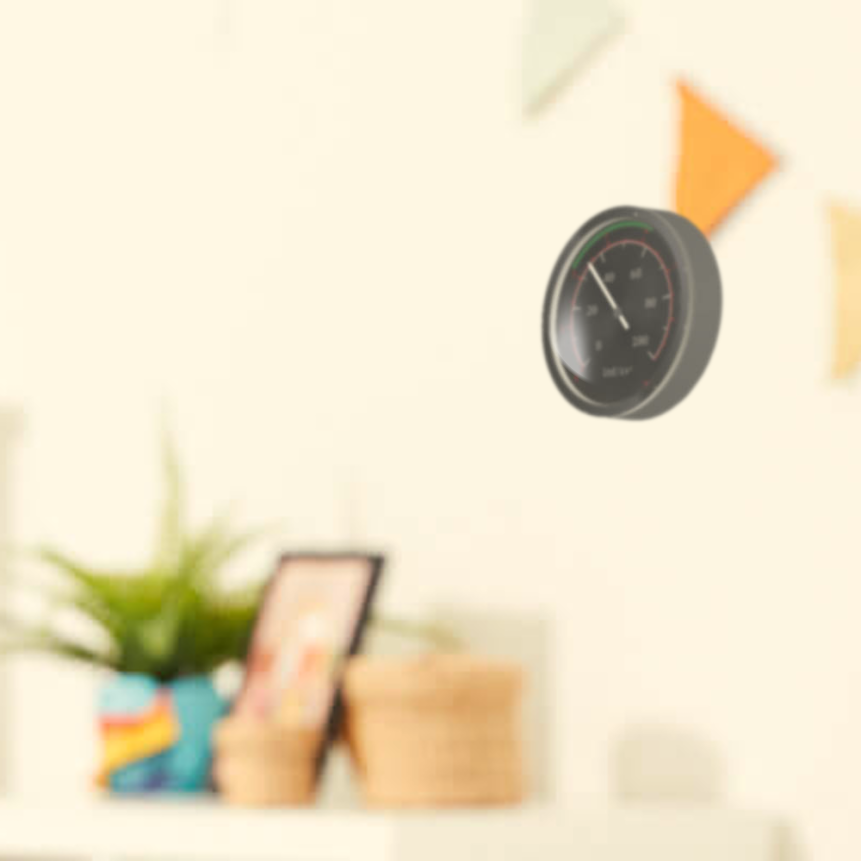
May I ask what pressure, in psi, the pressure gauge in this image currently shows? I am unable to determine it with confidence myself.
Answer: 35 psi
